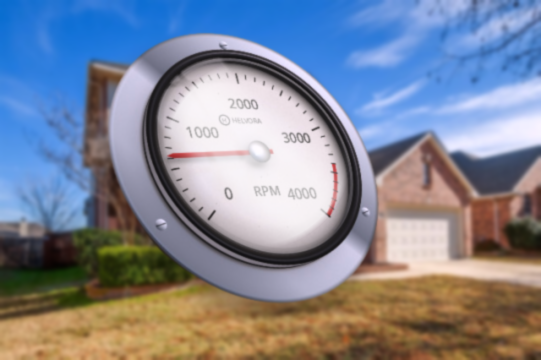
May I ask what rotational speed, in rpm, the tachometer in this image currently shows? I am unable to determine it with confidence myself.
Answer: 600 rpm
